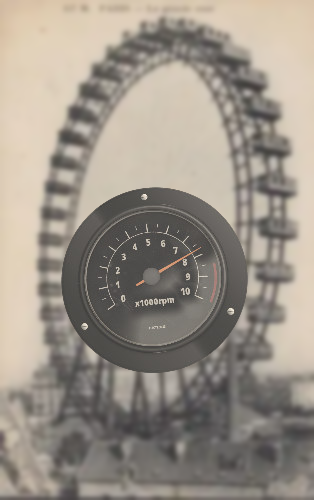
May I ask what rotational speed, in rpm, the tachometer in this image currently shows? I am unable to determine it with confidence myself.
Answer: 7750 rpm
